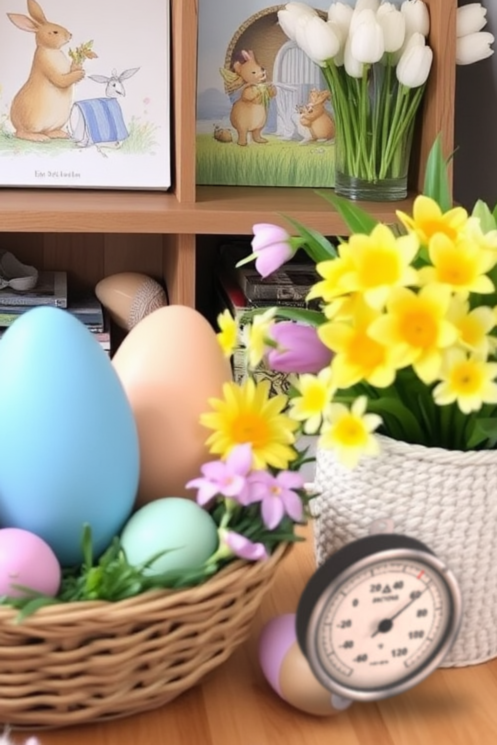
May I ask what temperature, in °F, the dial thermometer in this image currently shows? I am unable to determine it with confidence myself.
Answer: 60 °F
